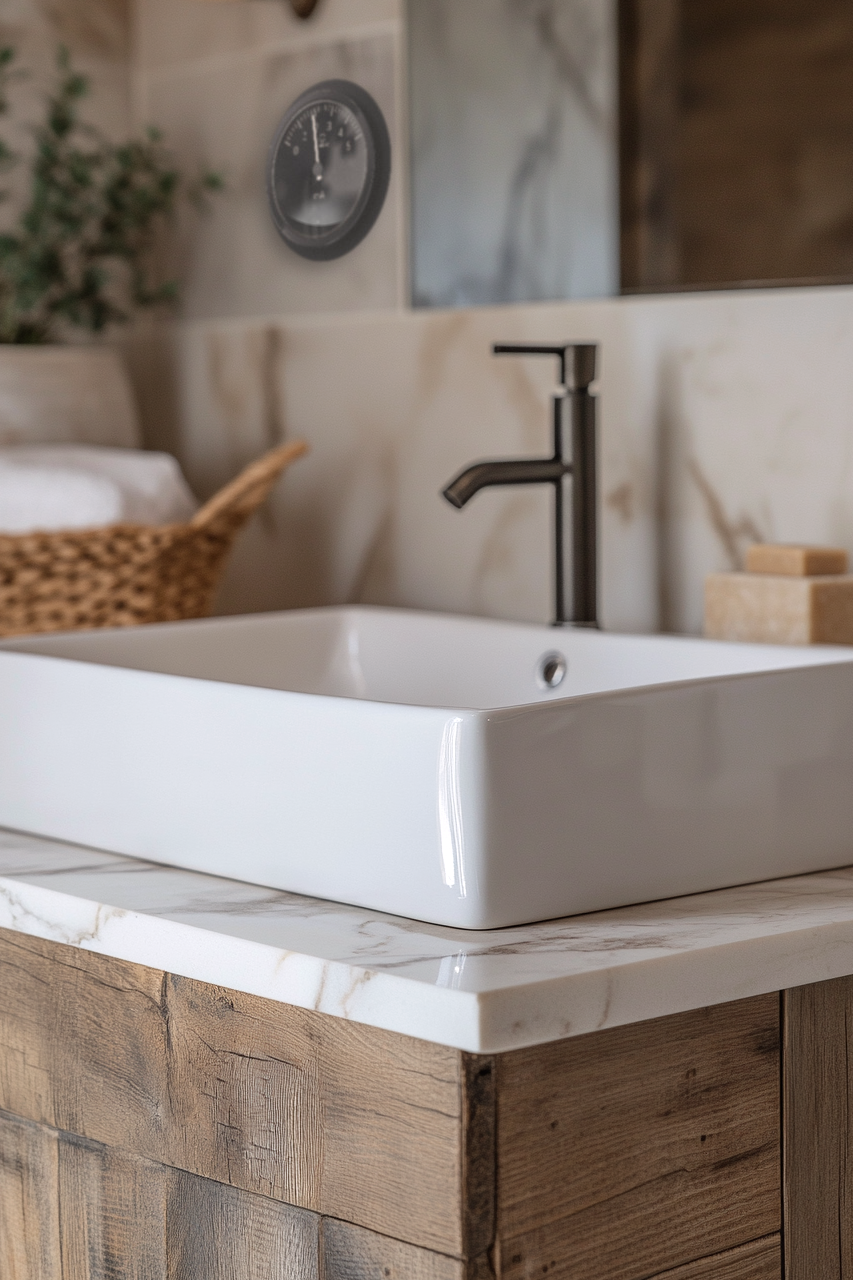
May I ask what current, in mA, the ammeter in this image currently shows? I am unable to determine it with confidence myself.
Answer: 2 mA
